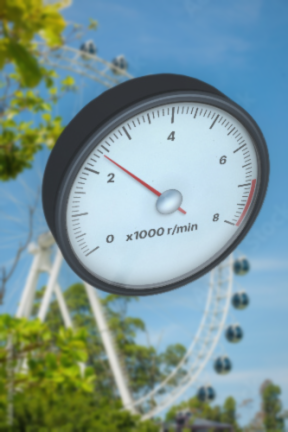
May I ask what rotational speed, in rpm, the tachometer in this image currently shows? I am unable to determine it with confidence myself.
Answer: 2400 rpm
